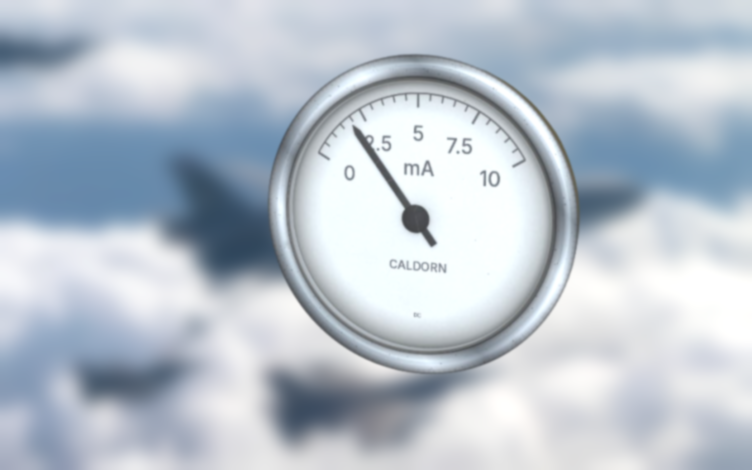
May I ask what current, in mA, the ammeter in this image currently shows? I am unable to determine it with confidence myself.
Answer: 2 mA
